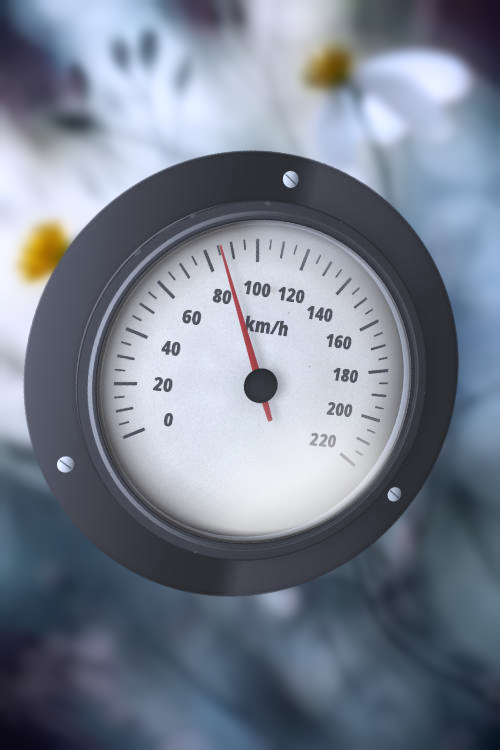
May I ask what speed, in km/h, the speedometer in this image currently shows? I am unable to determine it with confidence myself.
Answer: 85 km/h
